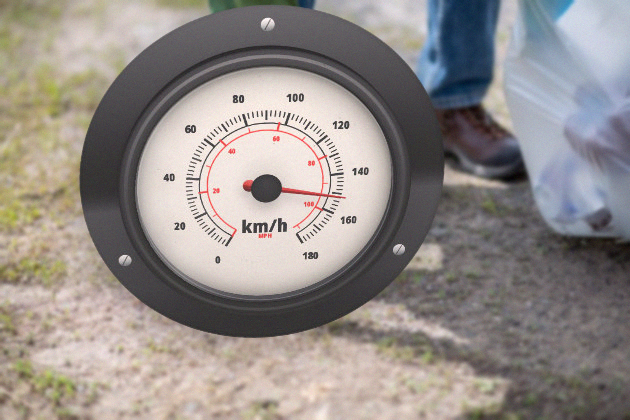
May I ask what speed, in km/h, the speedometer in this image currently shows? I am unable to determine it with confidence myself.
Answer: 150 km/h
